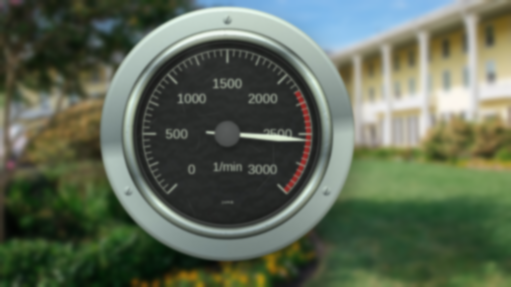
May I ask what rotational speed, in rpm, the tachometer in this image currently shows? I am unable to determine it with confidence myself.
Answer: 2550 rpm
